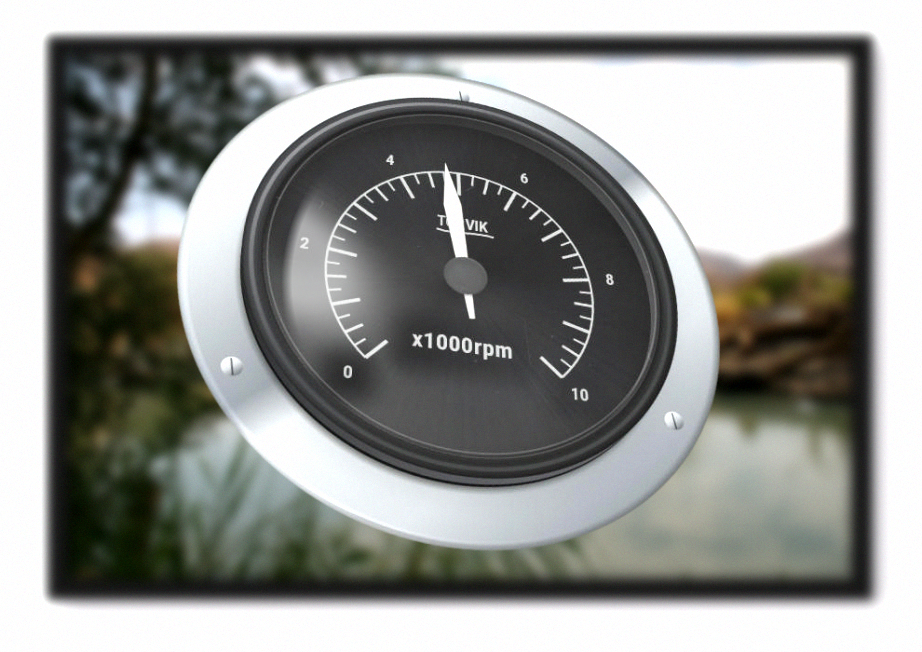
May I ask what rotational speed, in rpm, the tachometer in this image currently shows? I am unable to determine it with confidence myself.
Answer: 4750 rpm
